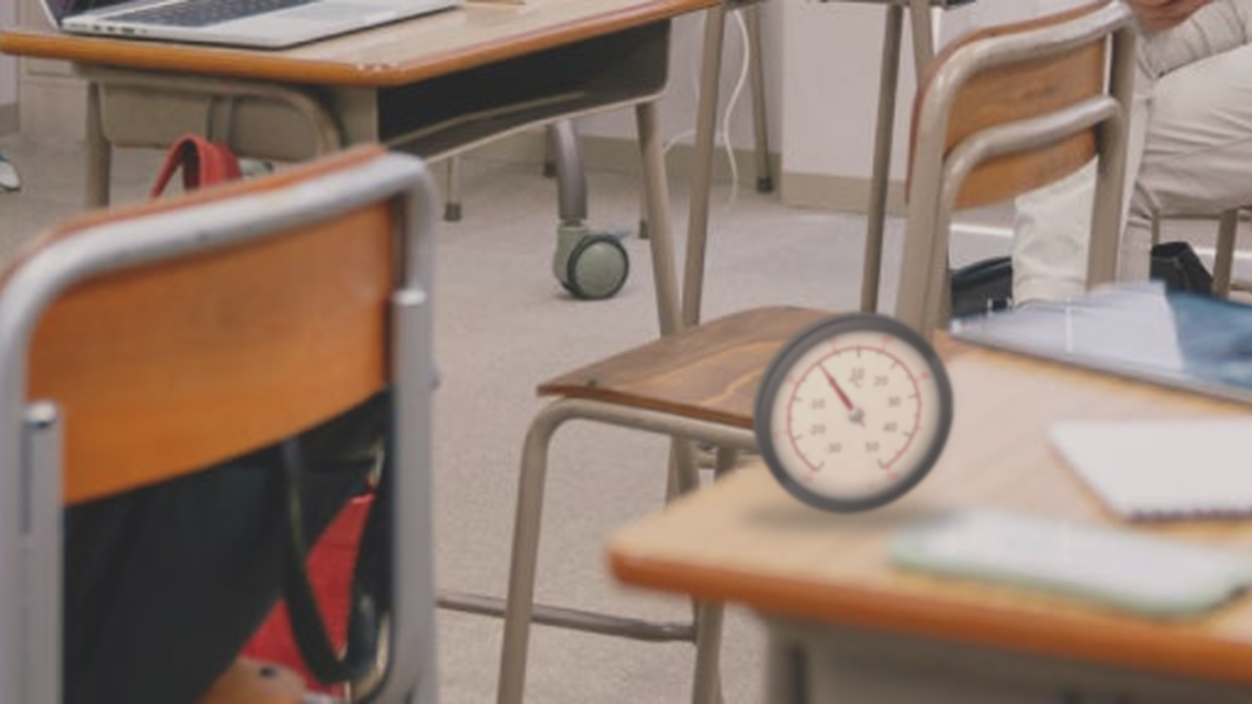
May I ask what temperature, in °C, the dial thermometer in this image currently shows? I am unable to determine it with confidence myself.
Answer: 0 °C
